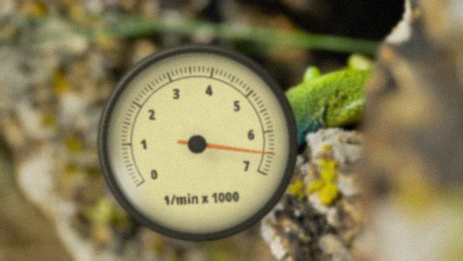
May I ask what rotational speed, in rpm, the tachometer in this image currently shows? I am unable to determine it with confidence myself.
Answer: 6500 rpm
